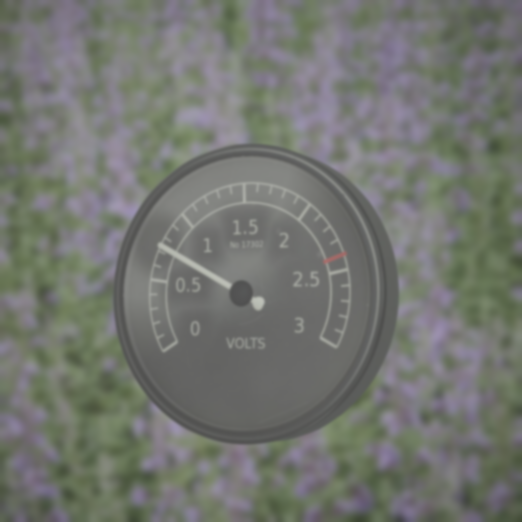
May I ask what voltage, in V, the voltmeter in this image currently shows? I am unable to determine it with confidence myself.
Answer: 0.75 V
